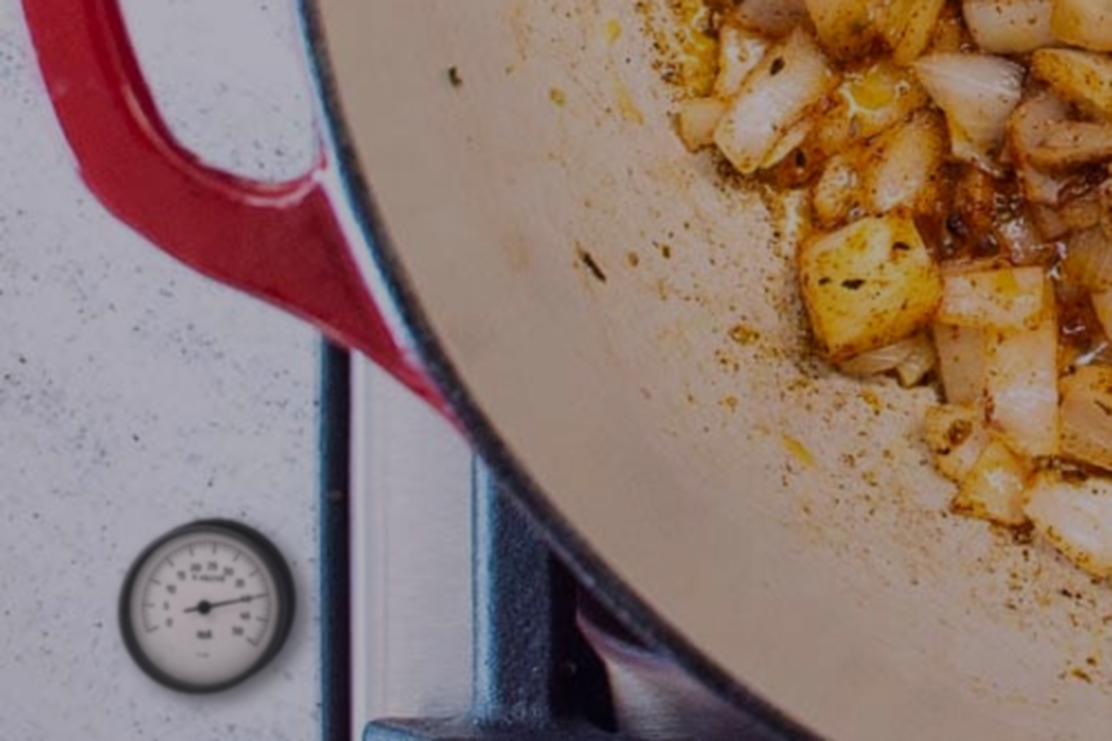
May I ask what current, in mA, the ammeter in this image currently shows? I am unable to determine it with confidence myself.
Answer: 40 mA
